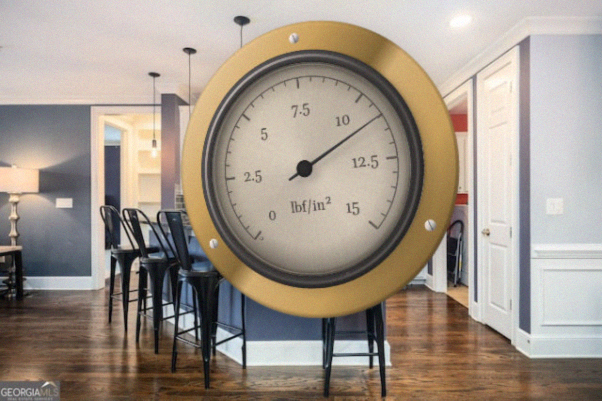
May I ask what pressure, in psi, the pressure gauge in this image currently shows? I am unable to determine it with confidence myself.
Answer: 11 psi
